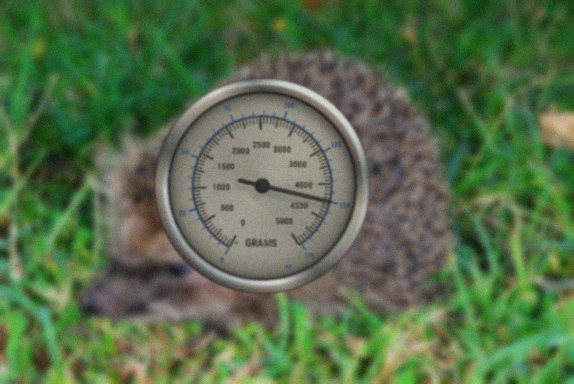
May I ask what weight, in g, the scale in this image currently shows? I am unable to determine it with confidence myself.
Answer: 4250 g
